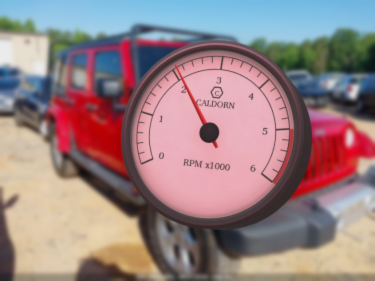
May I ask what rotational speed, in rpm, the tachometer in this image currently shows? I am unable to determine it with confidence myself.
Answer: 2100 rpm
